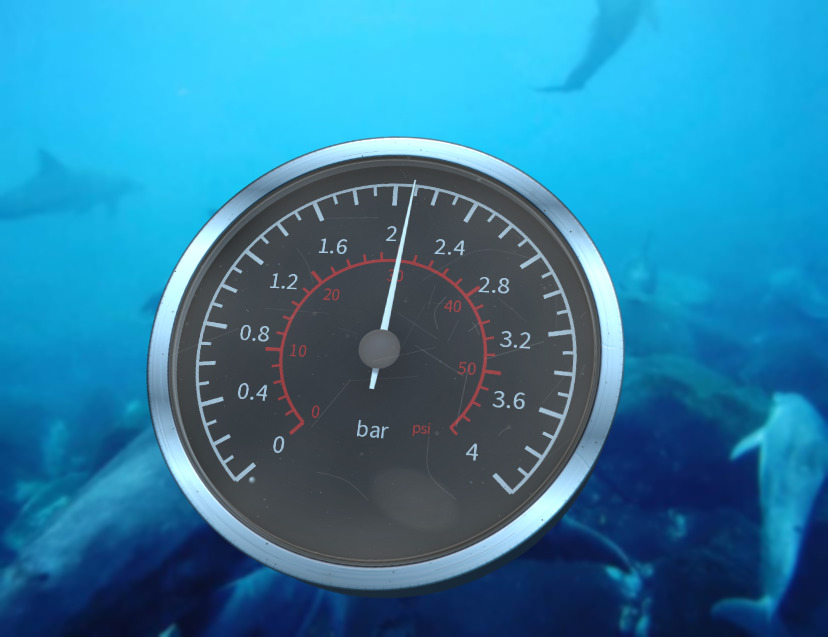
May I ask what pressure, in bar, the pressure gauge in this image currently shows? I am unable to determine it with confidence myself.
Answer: 2.1 bar
